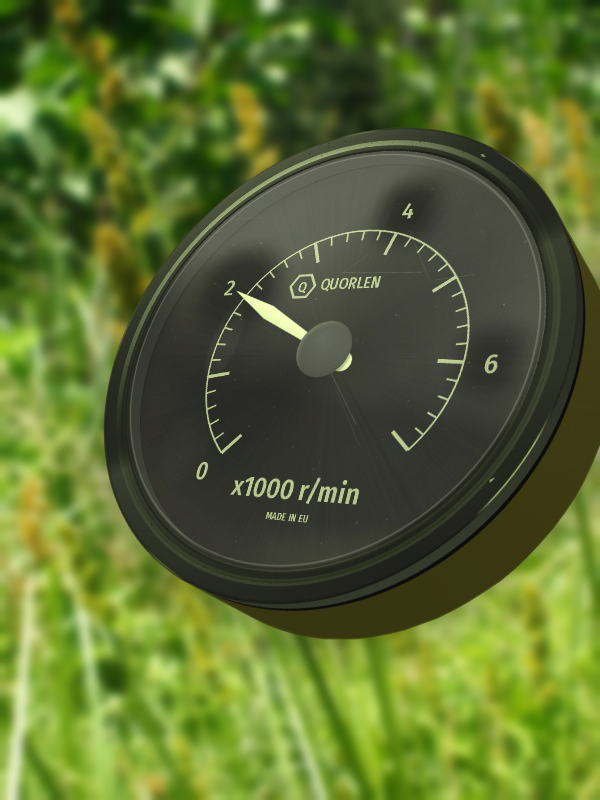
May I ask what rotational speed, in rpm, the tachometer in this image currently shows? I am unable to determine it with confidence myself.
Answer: 2000 rpm
